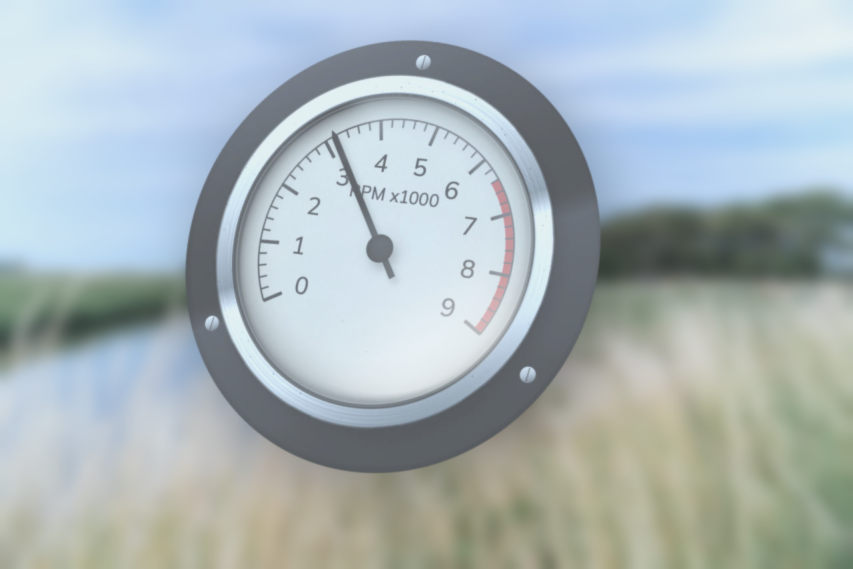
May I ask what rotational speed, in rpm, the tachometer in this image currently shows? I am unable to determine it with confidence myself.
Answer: 3200 rpm
